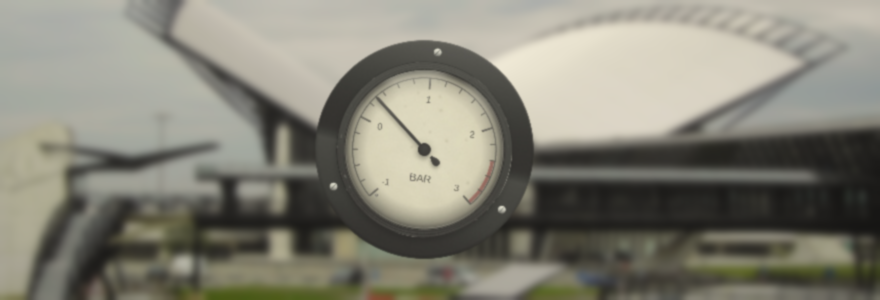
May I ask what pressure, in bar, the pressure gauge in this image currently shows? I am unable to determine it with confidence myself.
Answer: 0.3 bar
